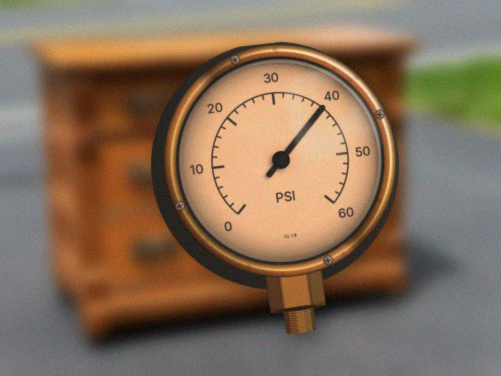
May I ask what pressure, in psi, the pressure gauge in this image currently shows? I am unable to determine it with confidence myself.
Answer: 40 psi
